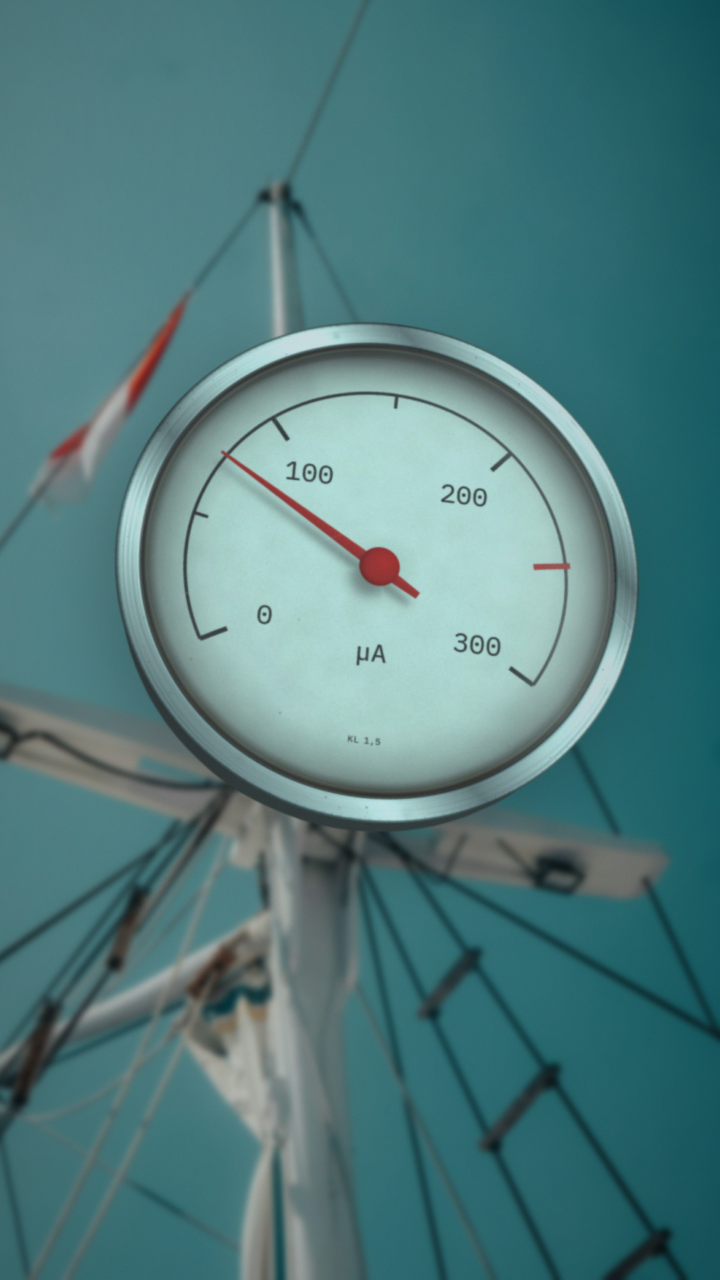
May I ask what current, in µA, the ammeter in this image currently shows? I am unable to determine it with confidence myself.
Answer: 75 µA
